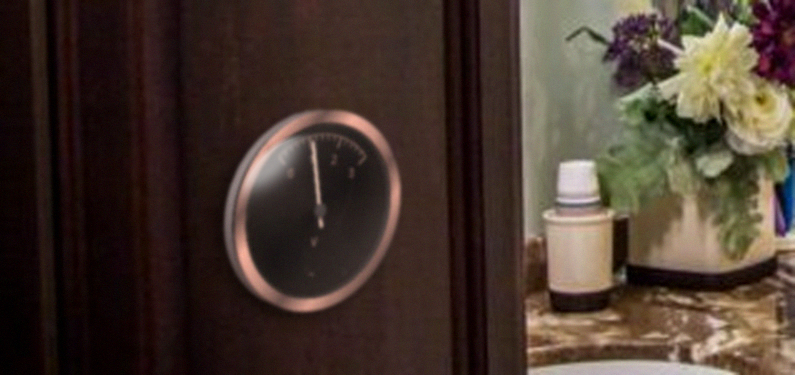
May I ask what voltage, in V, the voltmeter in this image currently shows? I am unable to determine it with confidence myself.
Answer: 1 V
